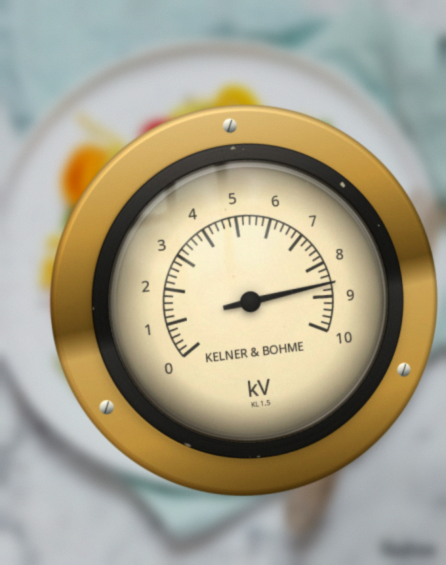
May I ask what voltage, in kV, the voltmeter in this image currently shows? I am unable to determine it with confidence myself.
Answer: 8.6 kV
